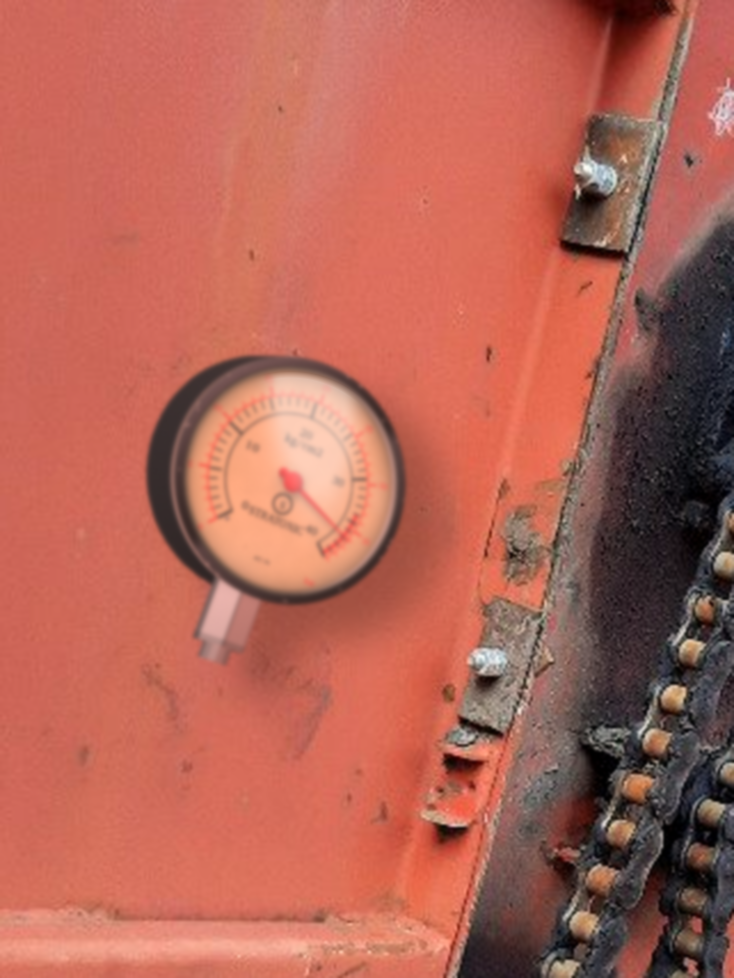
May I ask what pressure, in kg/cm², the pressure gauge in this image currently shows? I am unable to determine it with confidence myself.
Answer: 37 kg/cm²
